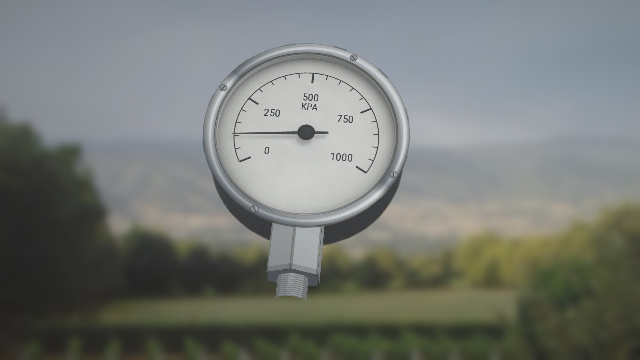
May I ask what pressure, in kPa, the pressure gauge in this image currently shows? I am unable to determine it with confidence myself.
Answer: 100 kPa
